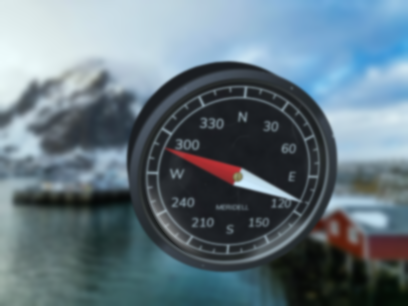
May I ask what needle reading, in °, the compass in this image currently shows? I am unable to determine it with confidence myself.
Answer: 290 °
